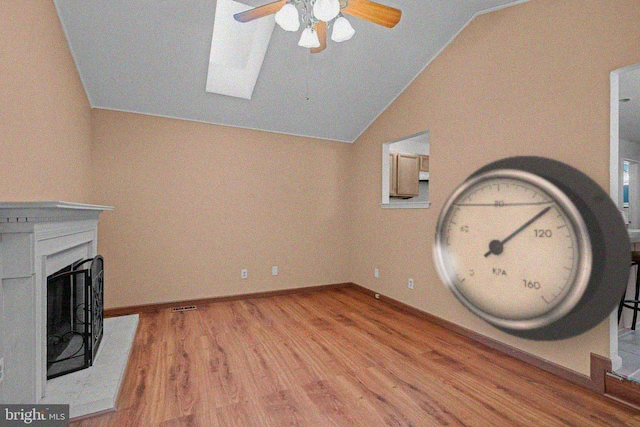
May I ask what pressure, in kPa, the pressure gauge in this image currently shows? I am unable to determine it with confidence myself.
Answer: 110 kPa
